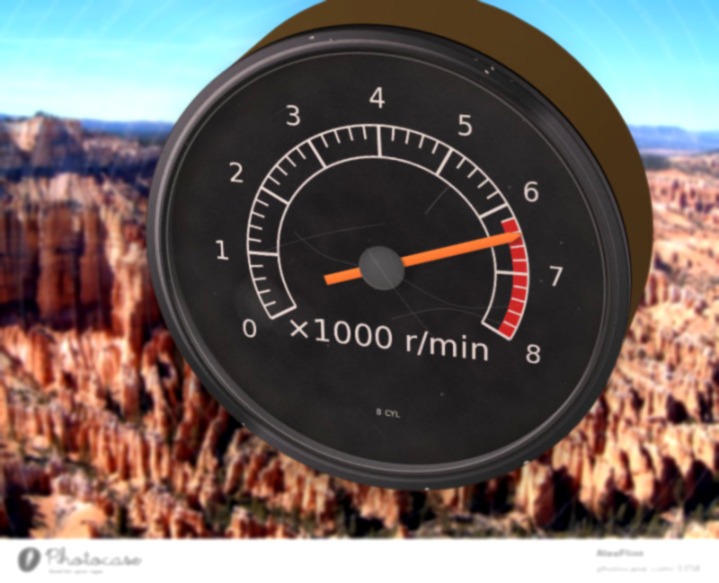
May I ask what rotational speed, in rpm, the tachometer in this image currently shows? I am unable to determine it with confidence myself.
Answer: 6400 rpm
